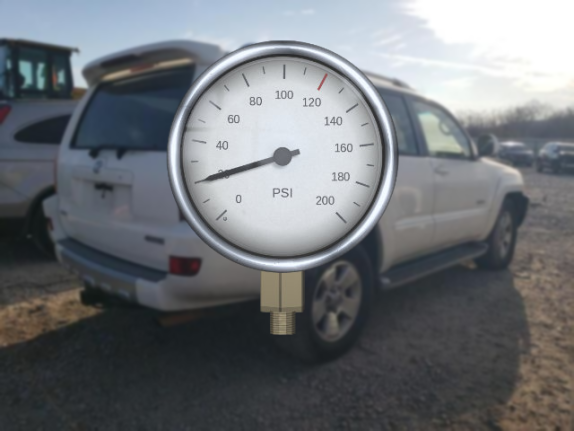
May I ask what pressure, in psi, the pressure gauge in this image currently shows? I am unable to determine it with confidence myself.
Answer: 20 psi
